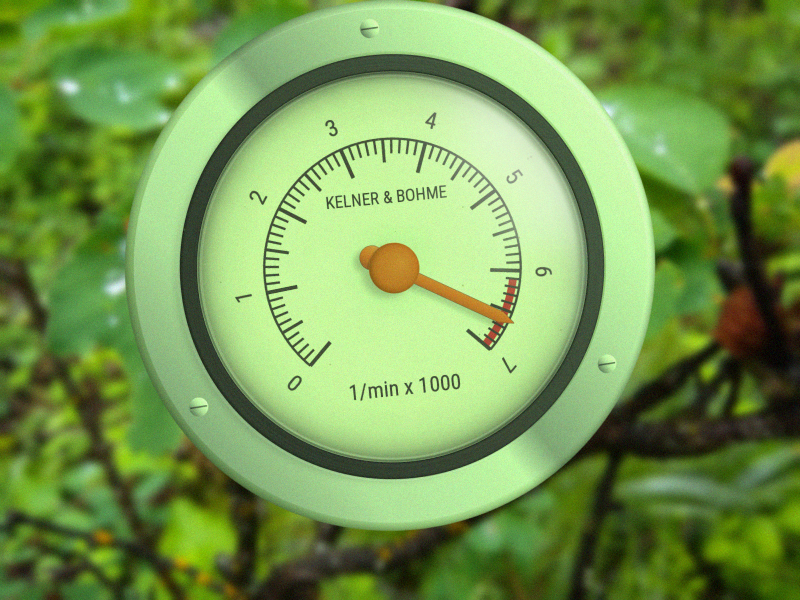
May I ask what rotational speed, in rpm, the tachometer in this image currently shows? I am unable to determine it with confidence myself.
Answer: 6600 rpm
